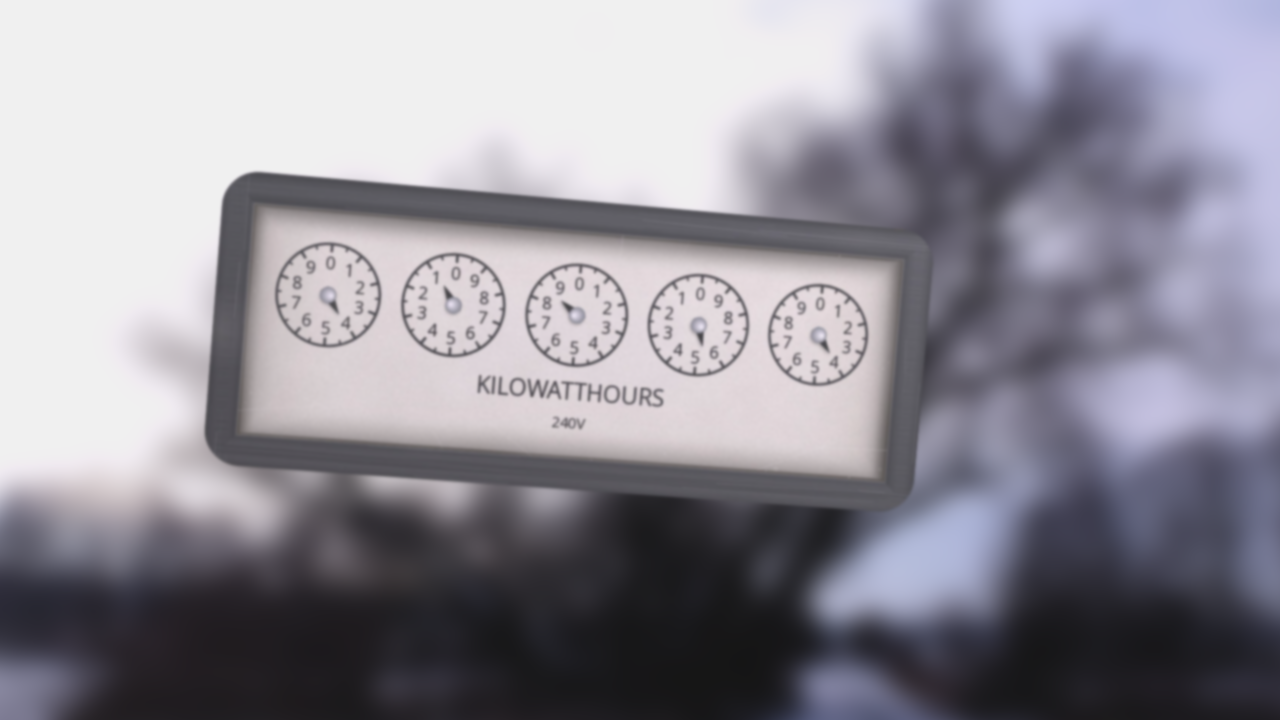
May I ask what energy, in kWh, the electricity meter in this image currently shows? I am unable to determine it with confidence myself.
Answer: 40854 kWh
